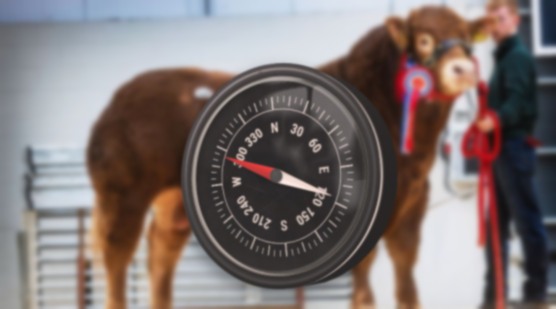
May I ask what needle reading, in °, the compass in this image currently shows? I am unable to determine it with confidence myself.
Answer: 295 °
